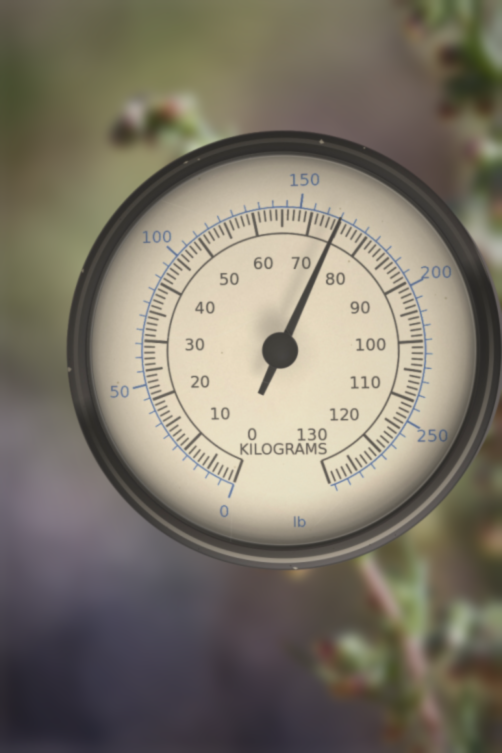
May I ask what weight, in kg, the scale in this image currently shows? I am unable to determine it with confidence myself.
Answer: 75 kg
